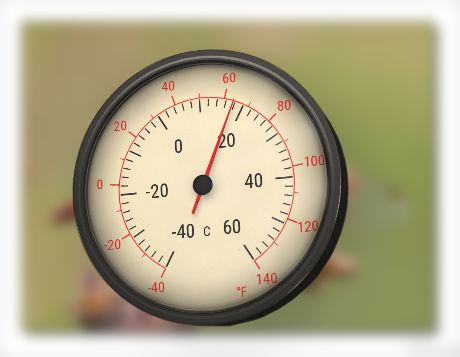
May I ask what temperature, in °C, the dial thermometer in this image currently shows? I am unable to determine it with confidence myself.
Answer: 18 °C
